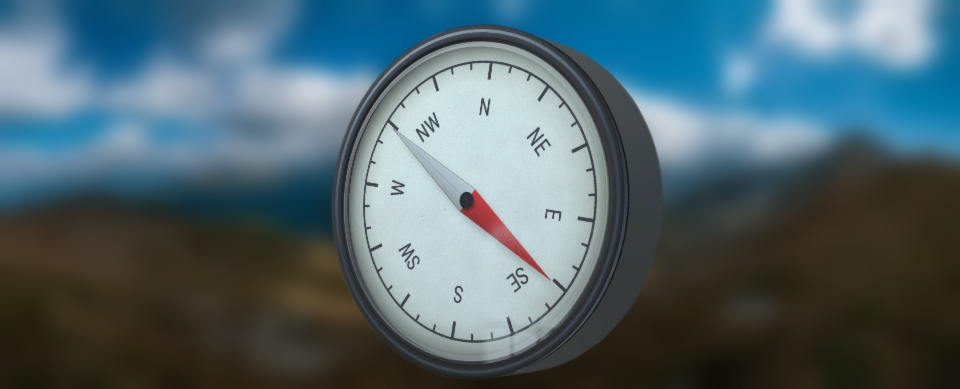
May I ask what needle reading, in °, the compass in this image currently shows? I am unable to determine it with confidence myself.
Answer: 120 °
